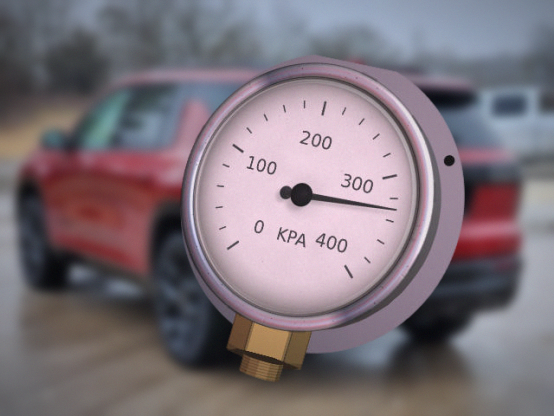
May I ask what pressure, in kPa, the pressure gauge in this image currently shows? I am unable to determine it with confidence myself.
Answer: 330 kPa
